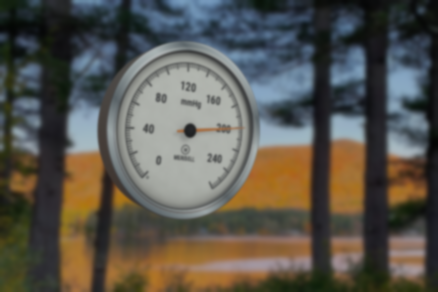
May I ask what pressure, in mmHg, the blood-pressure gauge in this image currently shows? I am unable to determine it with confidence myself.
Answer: 200 mmHg
